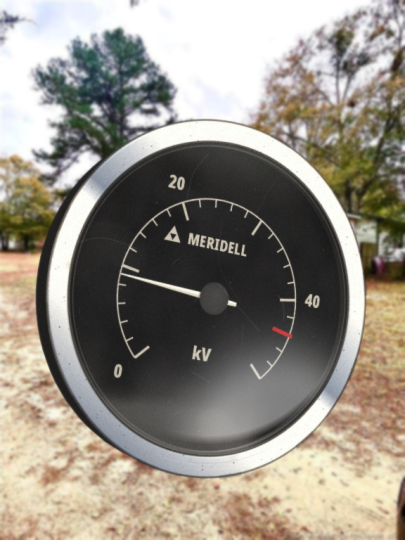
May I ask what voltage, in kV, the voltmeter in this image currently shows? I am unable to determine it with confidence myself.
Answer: 9 kV
